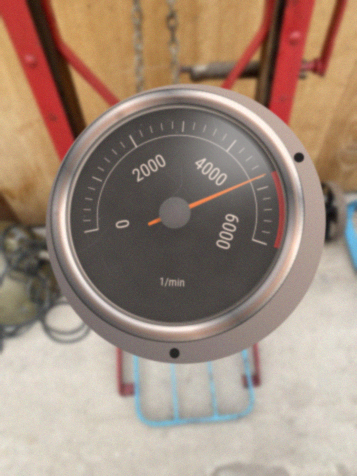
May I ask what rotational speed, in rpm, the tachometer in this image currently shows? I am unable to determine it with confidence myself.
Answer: 4800 rpm
